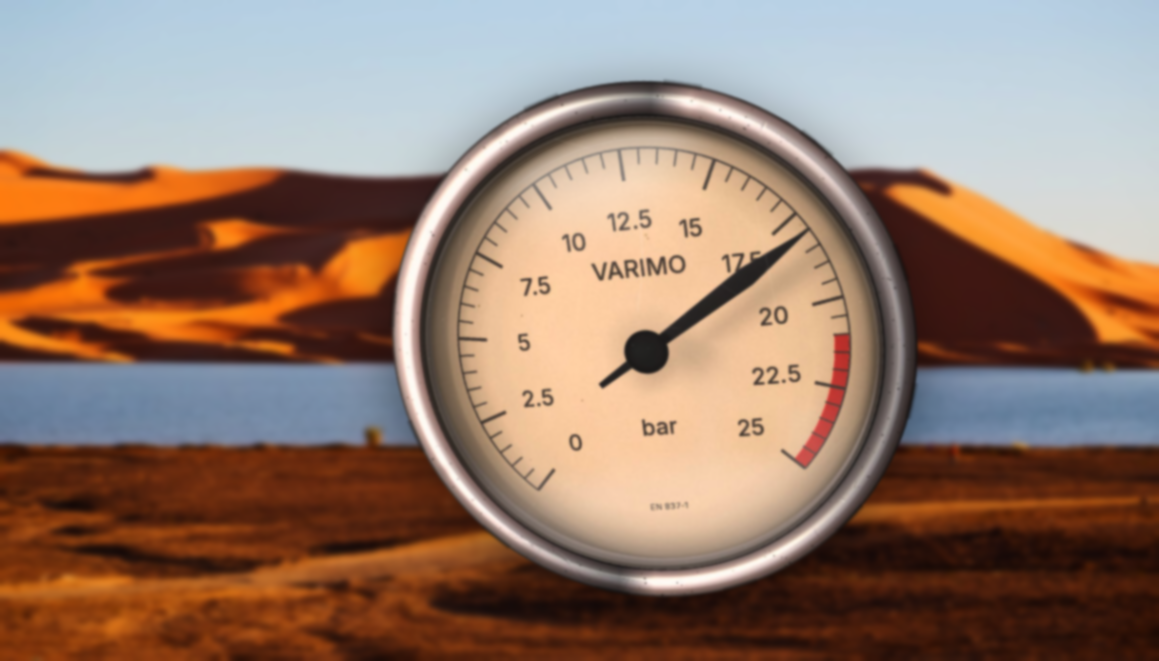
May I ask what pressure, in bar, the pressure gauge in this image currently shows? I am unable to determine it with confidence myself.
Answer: 18 bar
